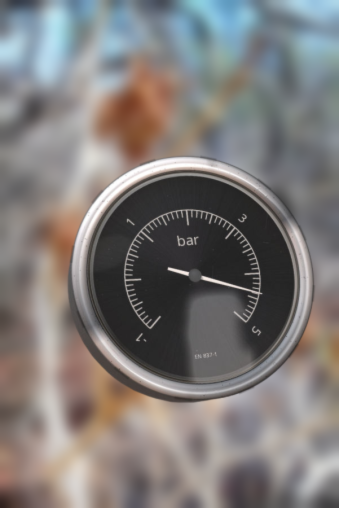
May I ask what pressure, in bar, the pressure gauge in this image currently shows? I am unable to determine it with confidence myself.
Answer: 4.4 bar
